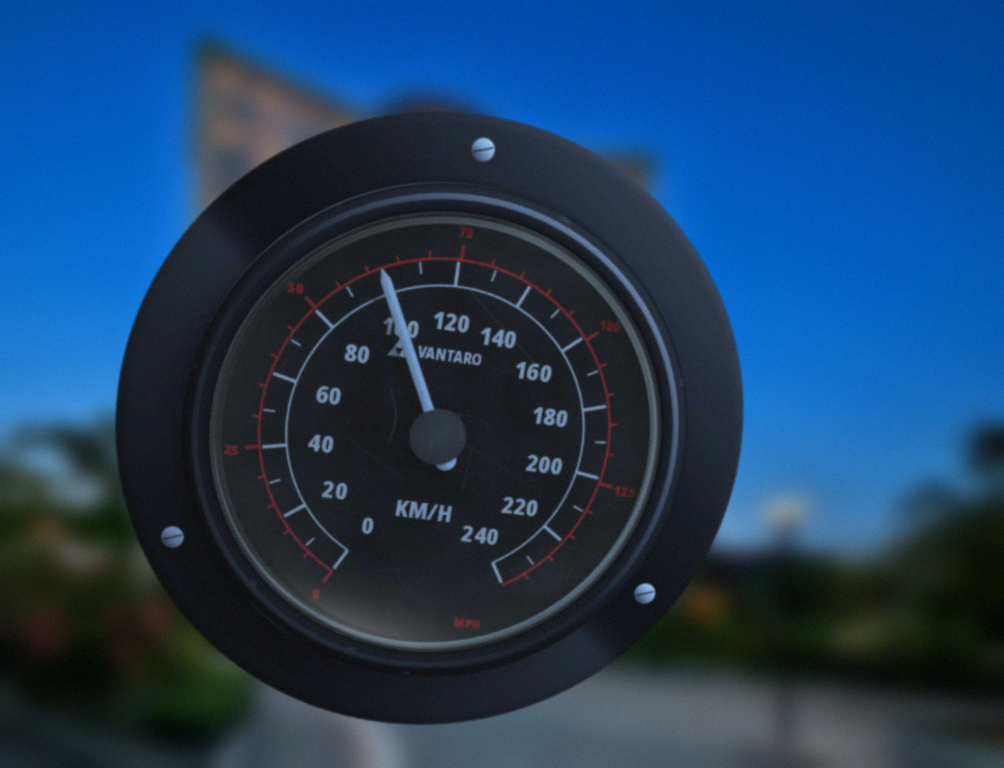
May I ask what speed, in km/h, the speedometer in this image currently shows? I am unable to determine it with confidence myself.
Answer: 100 km/h
